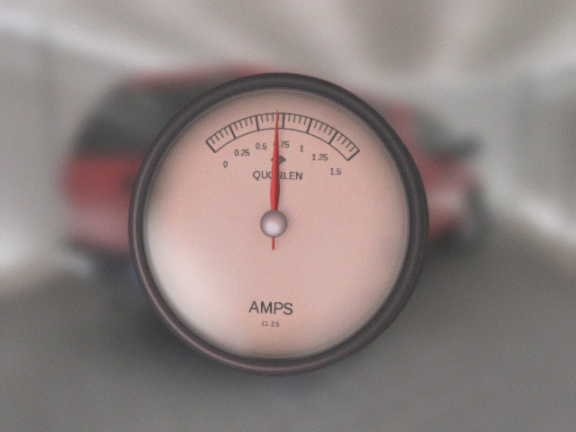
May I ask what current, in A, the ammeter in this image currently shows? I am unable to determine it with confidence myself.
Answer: 0.7 A
